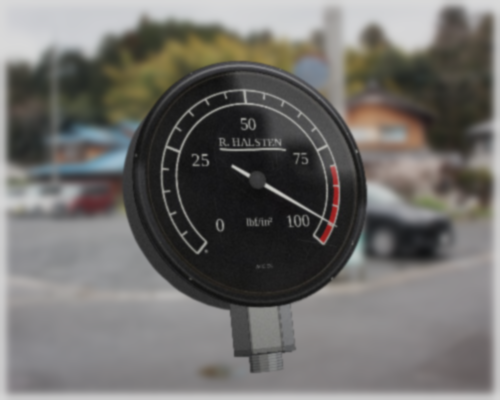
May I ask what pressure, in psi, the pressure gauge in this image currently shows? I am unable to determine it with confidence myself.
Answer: 95 psi
